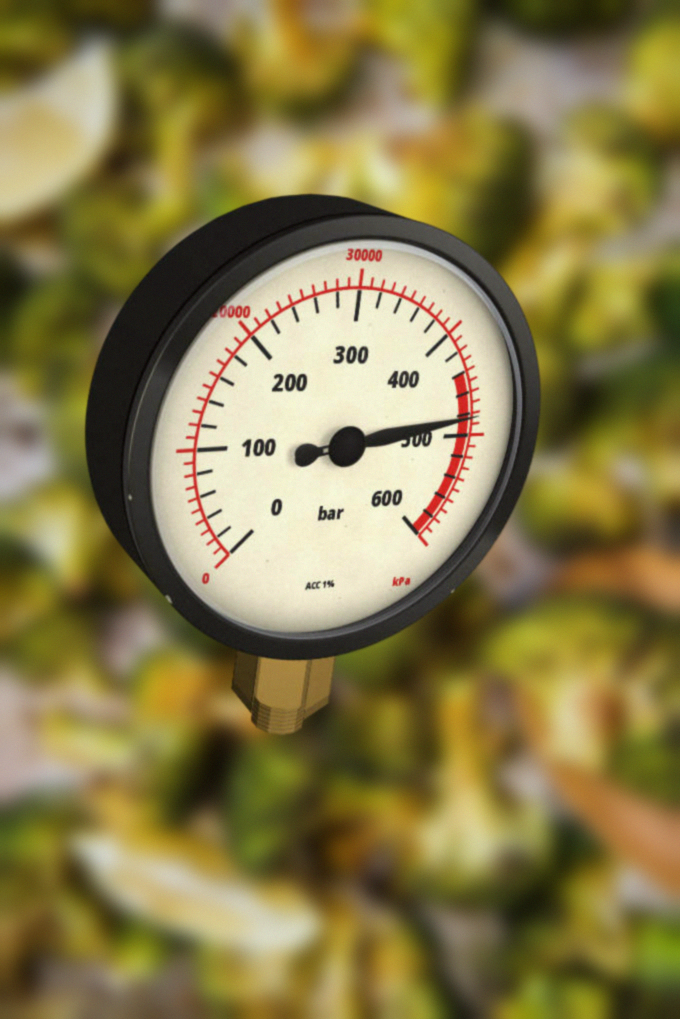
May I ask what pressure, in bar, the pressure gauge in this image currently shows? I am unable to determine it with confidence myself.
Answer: 480 bar
